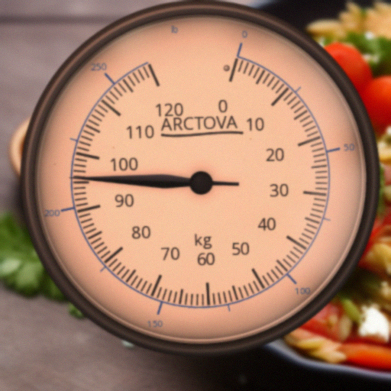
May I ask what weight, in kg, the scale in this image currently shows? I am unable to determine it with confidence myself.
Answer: 96 kg
